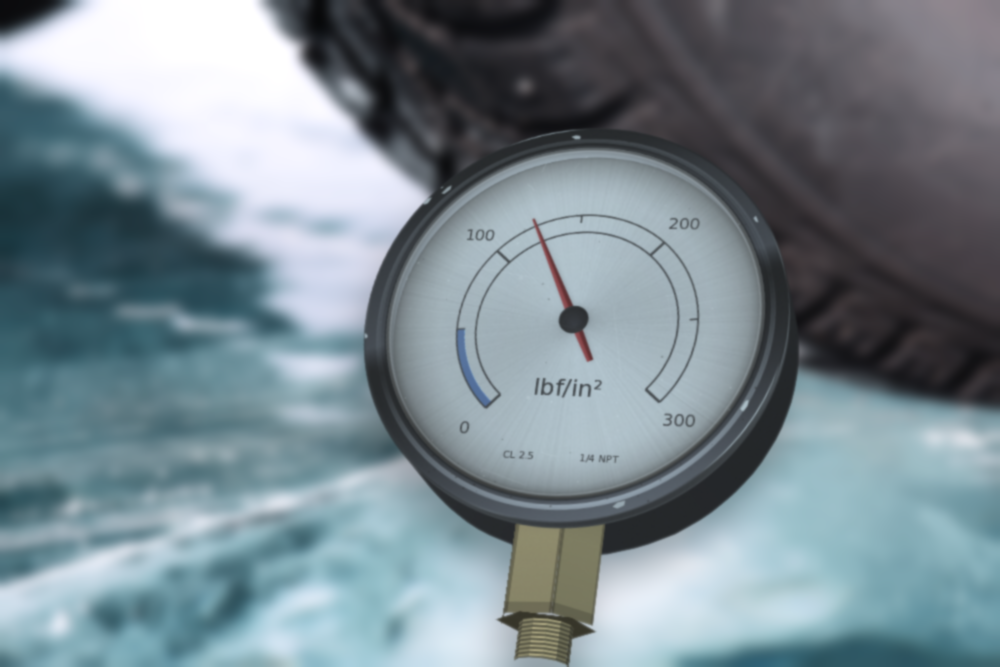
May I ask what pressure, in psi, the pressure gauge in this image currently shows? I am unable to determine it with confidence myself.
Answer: 125 psi
